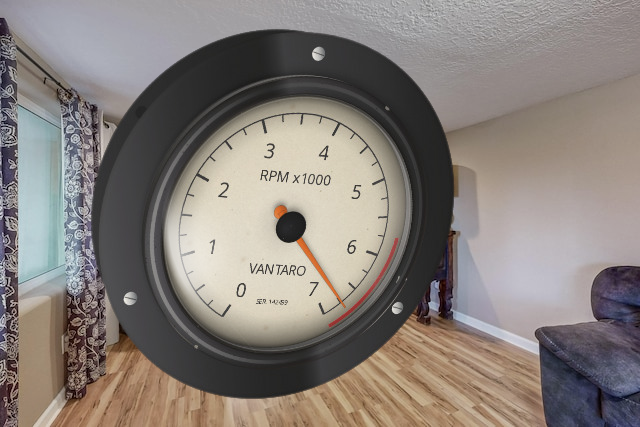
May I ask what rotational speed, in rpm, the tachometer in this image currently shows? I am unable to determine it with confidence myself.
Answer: 6750 rpm
